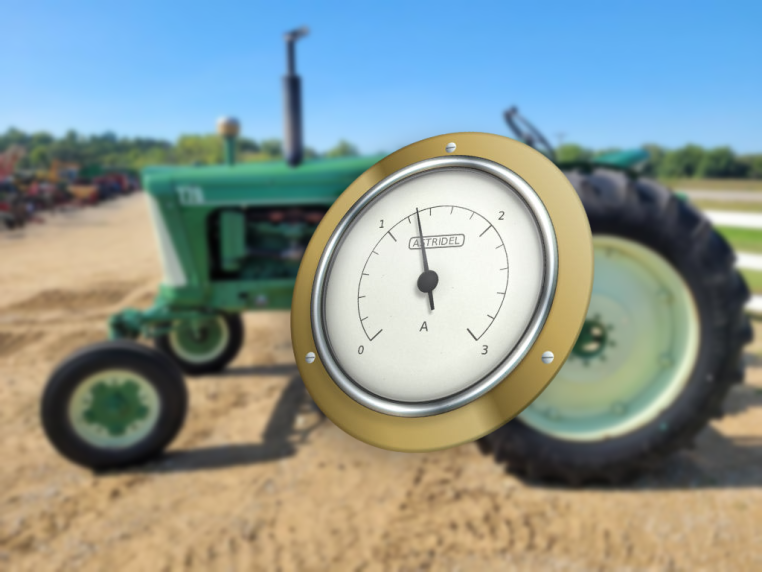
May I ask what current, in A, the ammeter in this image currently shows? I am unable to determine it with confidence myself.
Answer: 1.3 A
